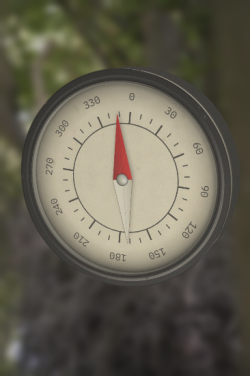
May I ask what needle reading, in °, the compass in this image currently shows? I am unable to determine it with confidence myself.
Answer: 350 °
